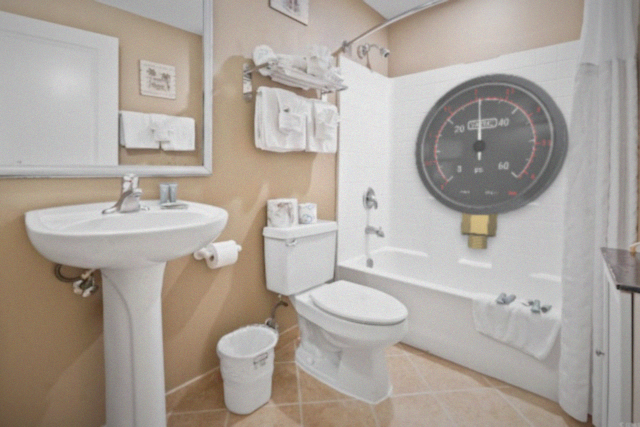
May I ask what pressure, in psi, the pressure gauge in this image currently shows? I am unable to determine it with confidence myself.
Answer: 30 psi
